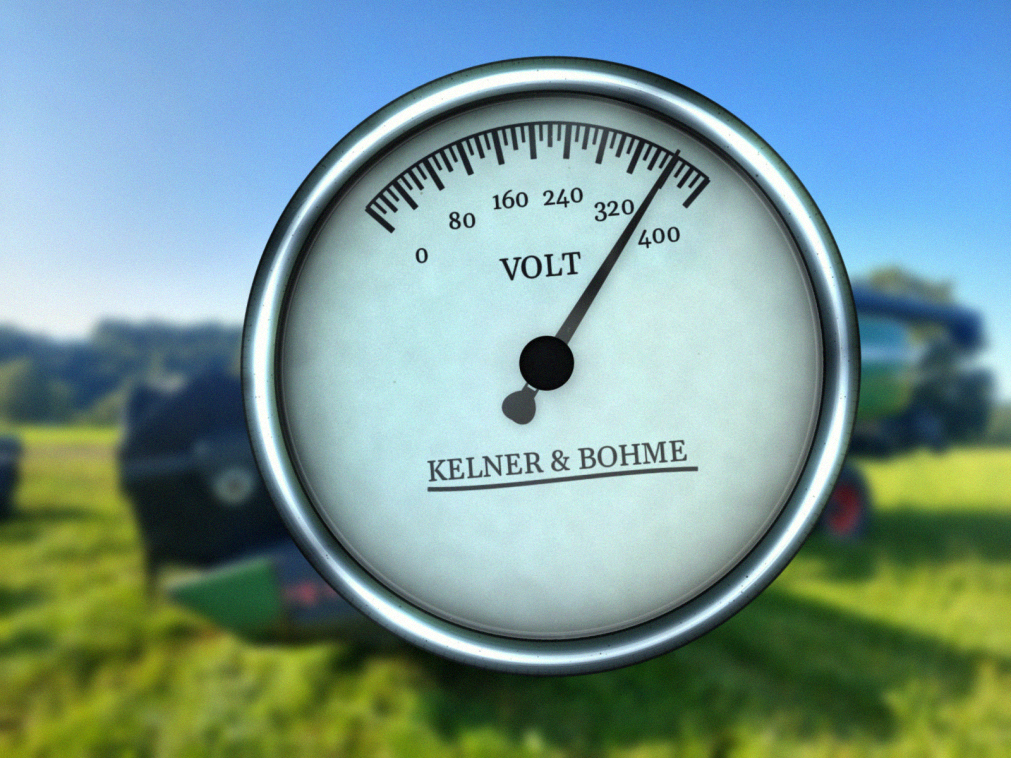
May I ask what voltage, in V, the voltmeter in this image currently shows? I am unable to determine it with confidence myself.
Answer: 360 V
